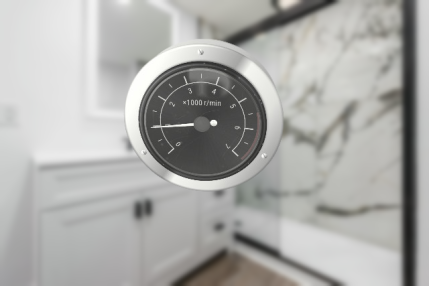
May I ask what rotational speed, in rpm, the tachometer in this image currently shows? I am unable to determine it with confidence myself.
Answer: 1000 rpm
